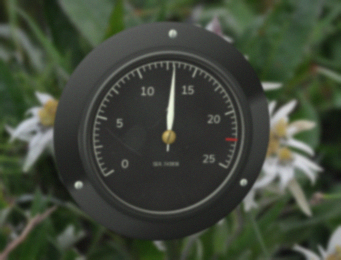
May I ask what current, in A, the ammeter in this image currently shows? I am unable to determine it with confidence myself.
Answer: 13 A
